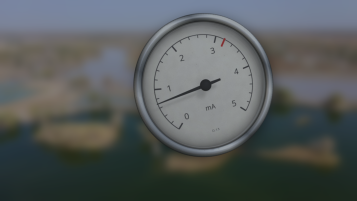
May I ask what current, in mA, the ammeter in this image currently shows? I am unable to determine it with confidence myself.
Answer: 0.7 mA
